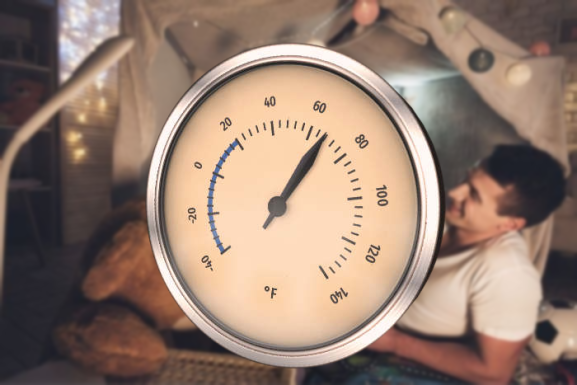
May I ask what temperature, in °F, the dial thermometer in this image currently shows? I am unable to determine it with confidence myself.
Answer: 68 °F
